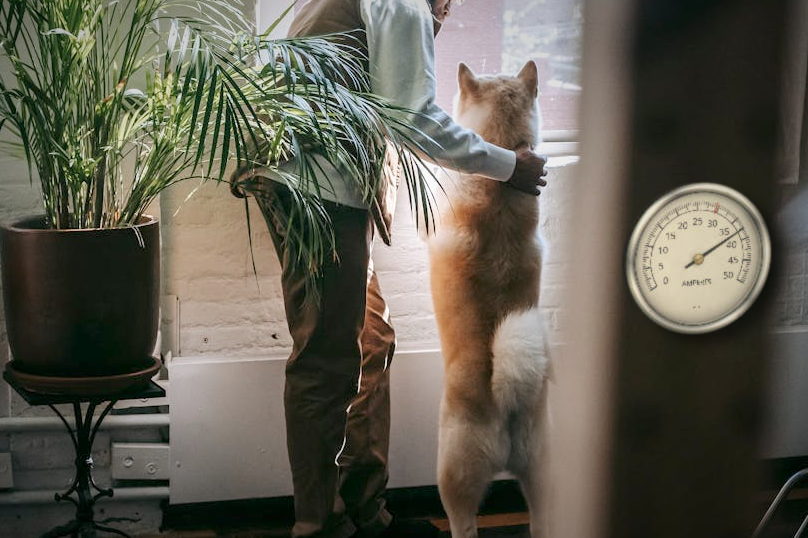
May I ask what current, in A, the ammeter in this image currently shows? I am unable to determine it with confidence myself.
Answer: 37.5 A
